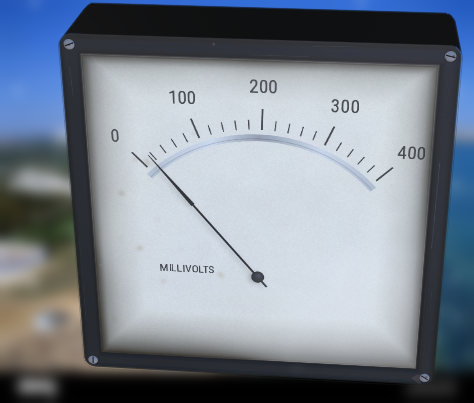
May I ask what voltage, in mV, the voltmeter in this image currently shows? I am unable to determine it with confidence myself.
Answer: 20 mV
